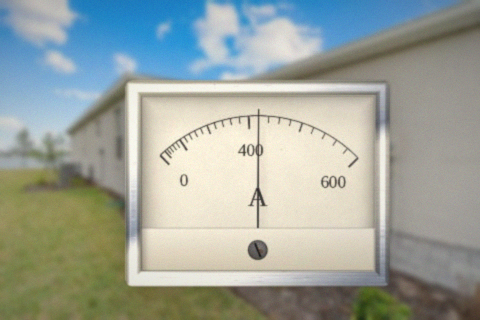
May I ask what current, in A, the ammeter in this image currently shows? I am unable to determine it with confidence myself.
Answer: 420 A
